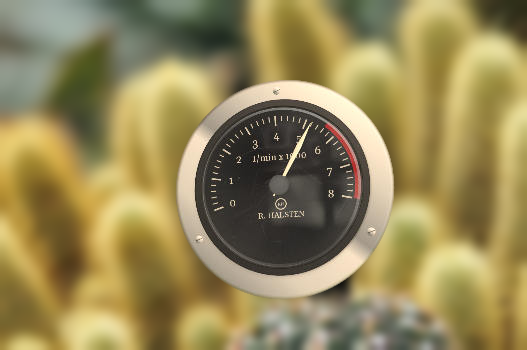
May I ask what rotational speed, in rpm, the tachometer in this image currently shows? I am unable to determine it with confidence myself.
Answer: 5200 rpm
